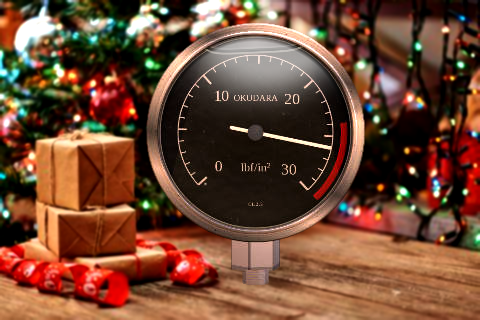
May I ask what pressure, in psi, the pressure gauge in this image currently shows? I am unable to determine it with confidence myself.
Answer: 26 psi
